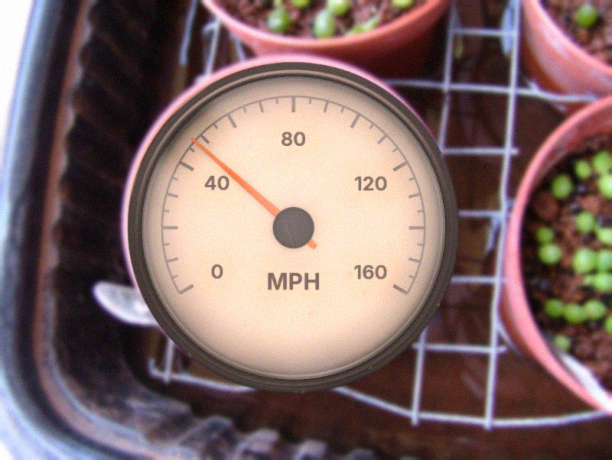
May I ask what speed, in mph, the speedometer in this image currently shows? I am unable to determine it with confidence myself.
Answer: 47.5 mph
